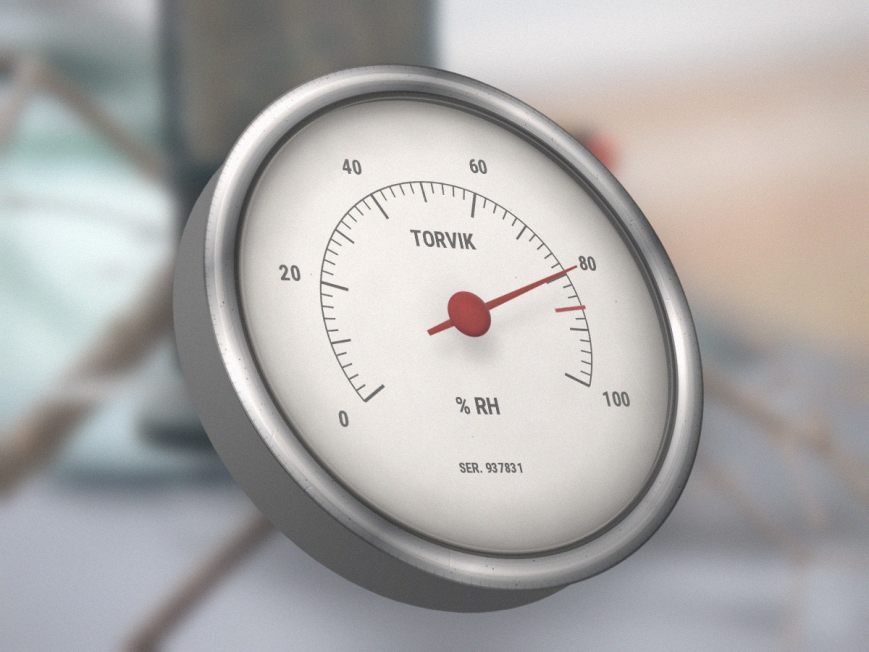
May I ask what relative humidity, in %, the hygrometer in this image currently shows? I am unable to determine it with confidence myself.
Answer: 80 %
